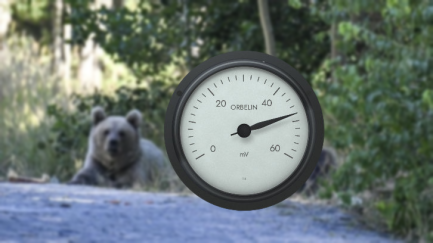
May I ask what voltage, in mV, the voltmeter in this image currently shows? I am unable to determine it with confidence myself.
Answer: 48 mV
